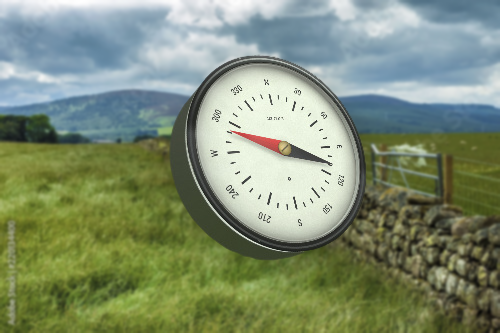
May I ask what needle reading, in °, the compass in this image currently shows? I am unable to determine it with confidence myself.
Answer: 290 °
